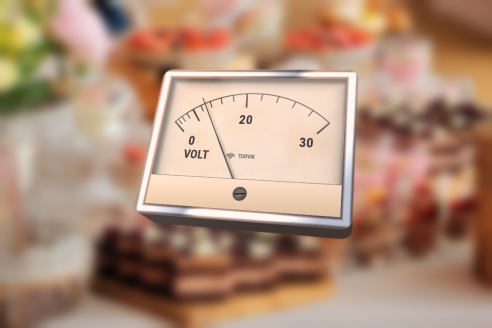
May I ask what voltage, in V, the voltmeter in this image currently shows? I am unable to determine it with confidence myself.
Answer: 13 V
